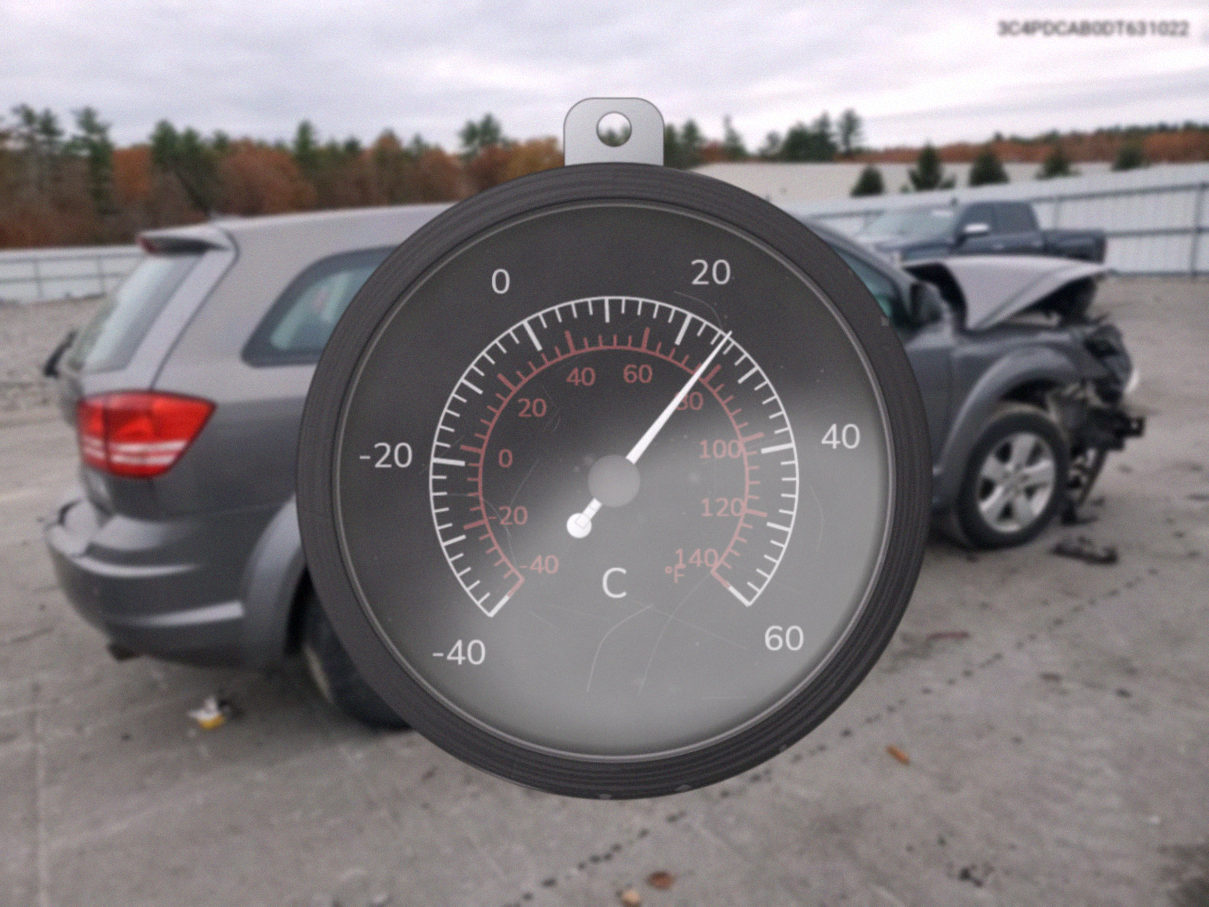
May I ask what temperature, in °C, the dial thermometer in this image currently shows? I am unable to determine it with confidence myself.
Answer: 25 °C
